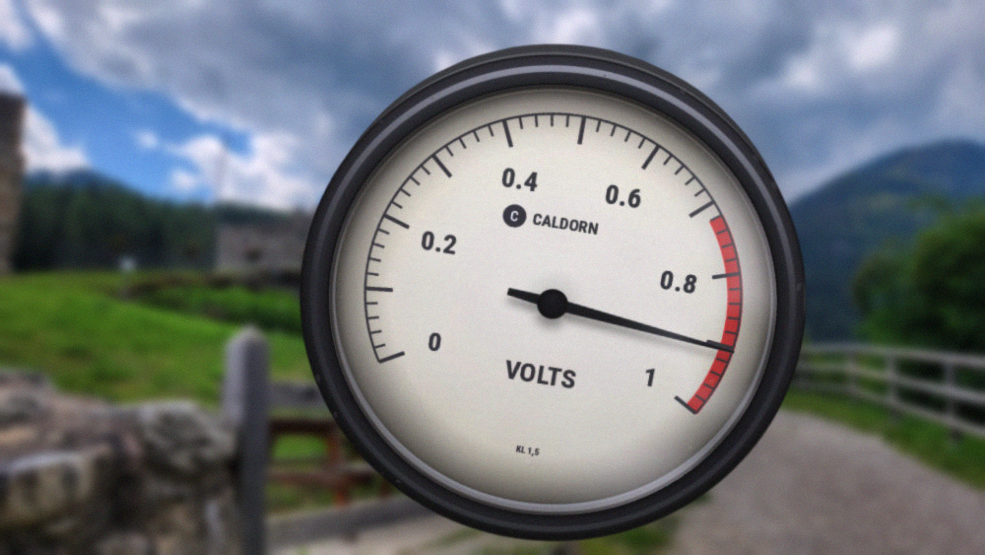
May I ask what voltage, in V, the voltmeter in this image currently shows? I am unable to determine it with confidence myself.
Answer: 0.9 V
